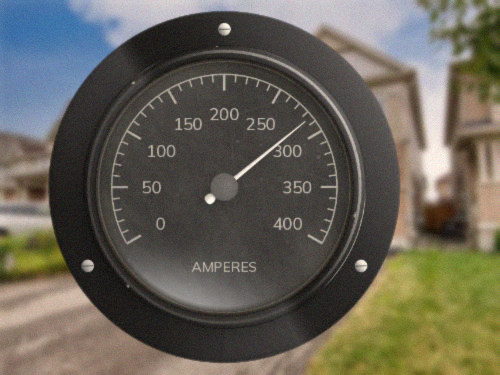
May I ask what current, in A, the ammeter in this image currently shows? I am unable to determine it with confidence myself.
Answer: 285 A
